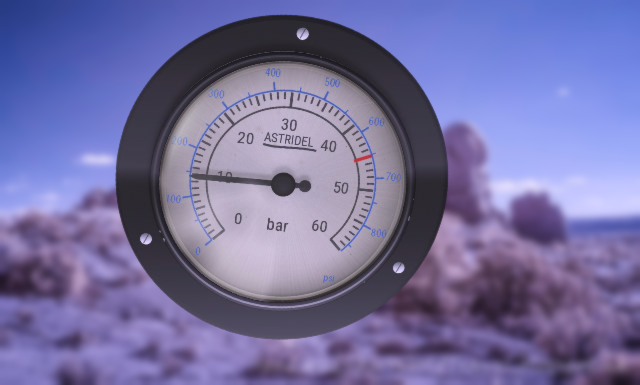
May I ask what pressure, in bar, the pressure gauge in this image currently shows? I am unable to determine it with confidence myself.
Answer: 10 bar
